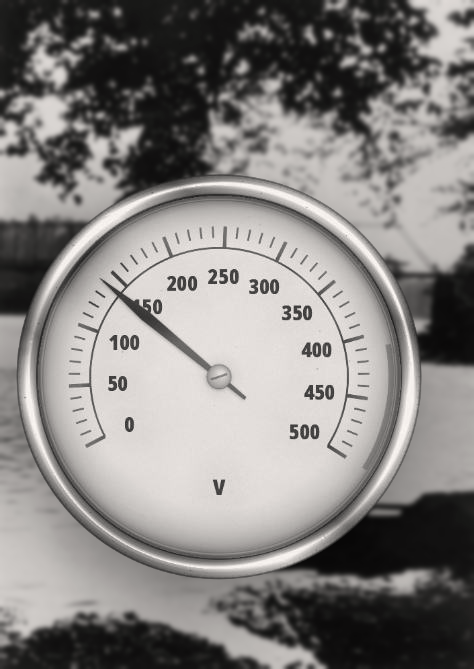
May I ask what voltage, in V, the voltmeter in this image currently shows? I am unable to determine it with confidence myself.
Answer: 140 V
